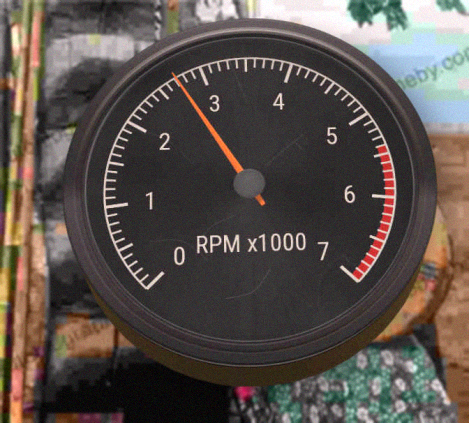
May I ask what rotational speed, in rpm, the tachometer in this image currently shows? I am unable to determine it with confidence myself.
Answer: 2700 rpm
